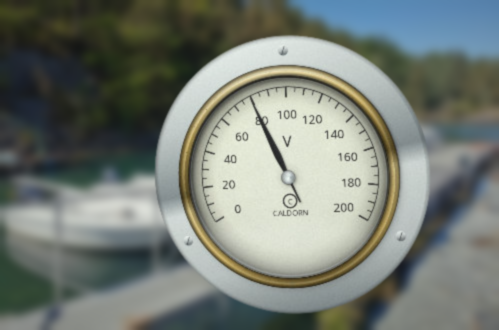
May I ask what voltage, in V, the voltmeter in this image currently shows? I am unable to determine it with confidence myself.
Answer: 80 V
